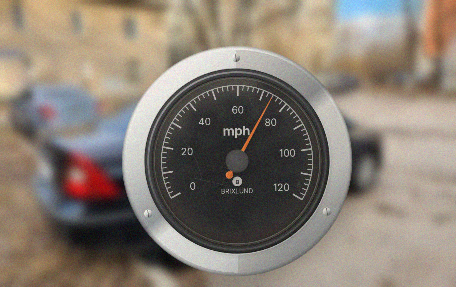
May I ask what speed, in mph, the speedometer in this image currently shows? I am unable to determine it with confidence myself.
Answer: 74 mph
